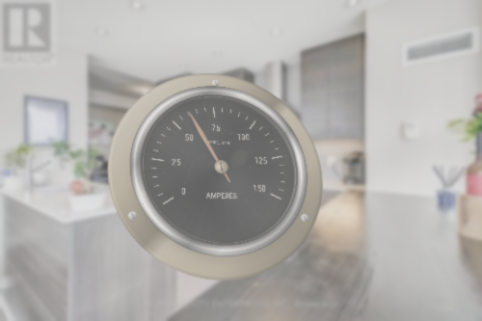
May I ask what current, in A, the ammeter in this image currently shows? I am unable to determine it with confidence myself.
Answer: 60 A
